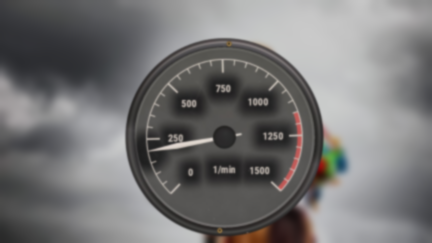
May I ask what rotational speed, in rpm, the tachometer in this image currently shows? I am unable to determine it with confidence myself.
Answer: 200 rpm
